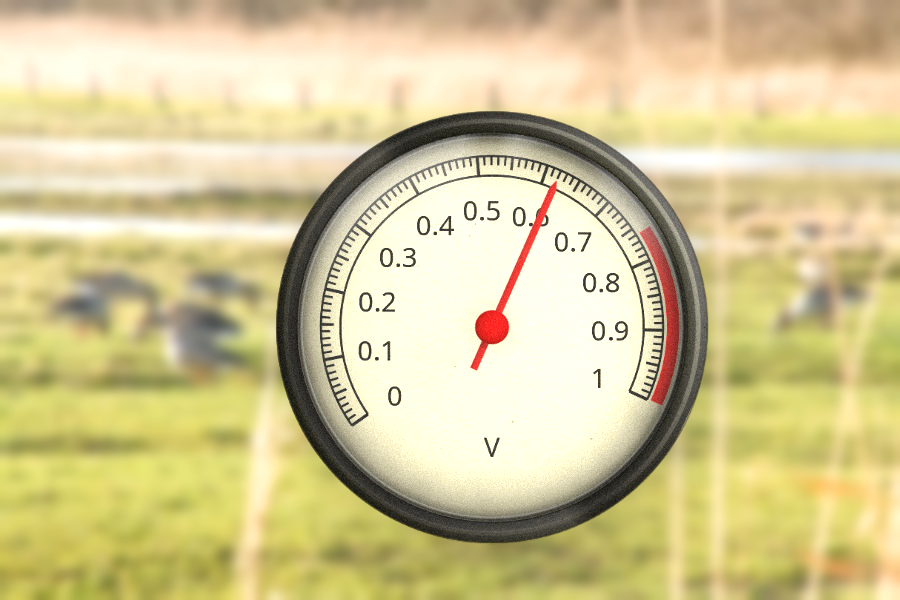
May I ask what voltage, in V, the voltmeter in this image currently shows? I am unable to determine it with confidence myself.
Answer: 0.62 V
